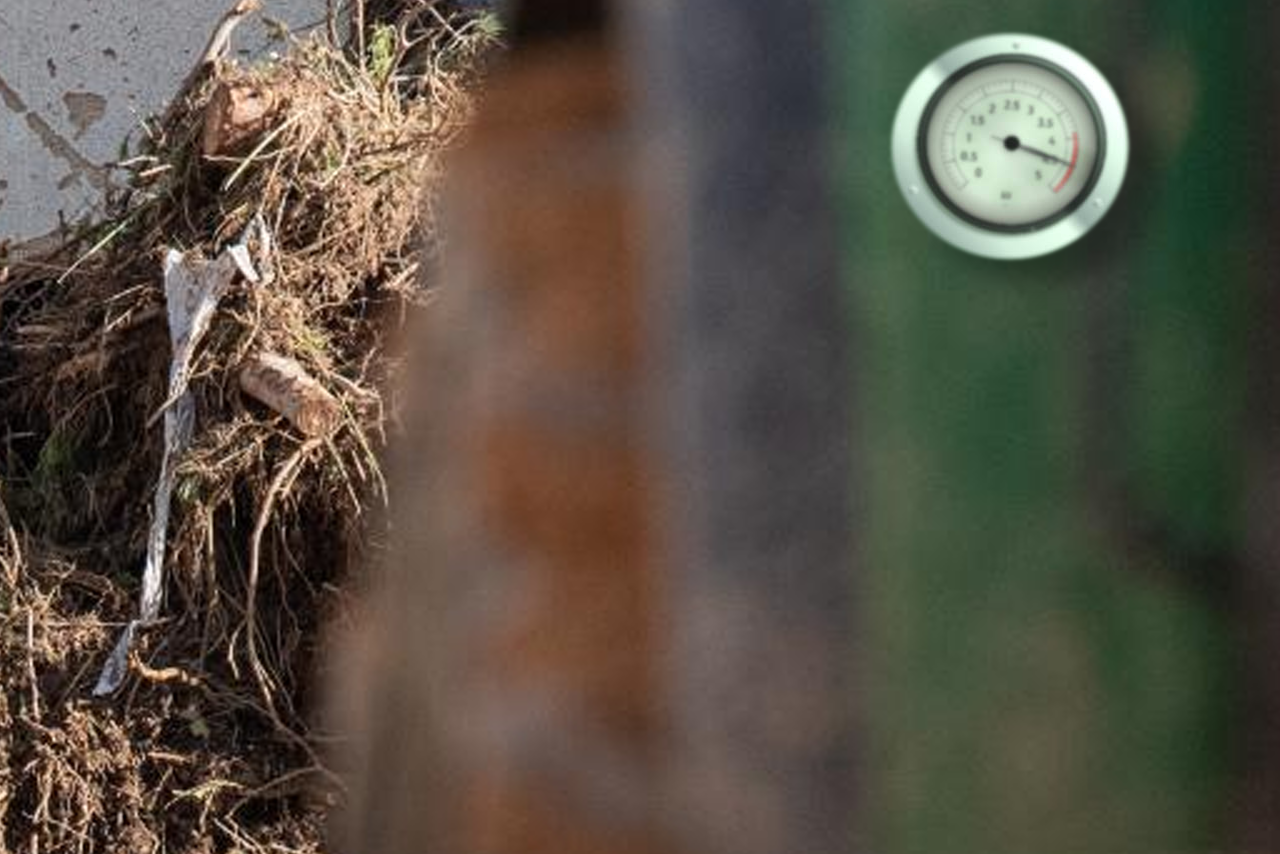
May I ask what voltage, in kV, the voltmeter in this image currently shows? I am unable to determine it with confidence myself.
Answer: 4.5 kV
